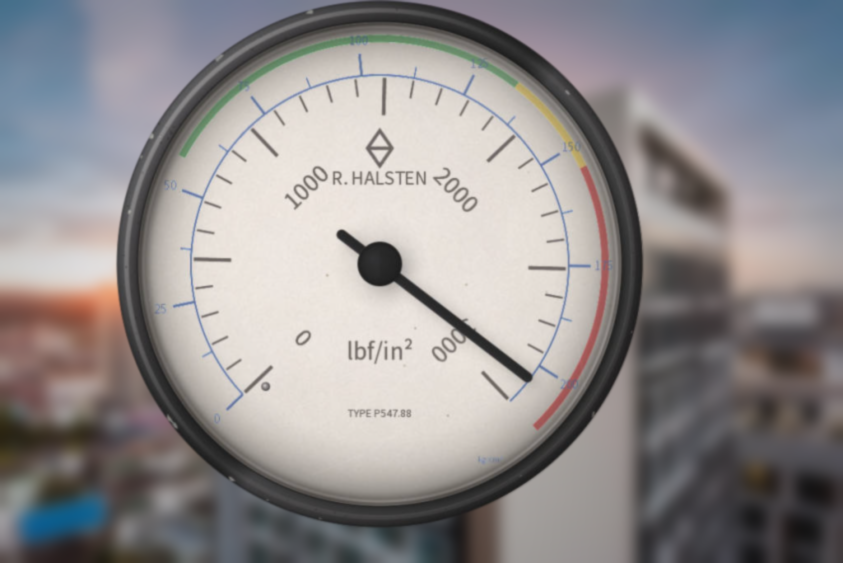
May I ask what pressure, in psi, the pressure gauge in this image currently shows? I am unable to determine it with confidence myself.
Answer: 2900 psi
